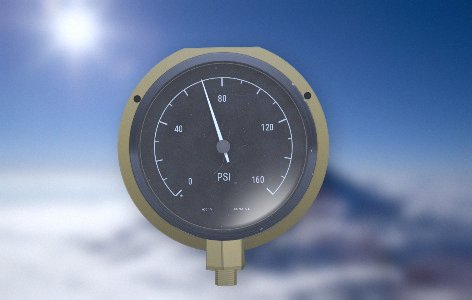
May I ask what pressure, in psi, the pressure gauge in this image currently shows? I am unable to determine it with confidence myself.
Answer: 70 psi
